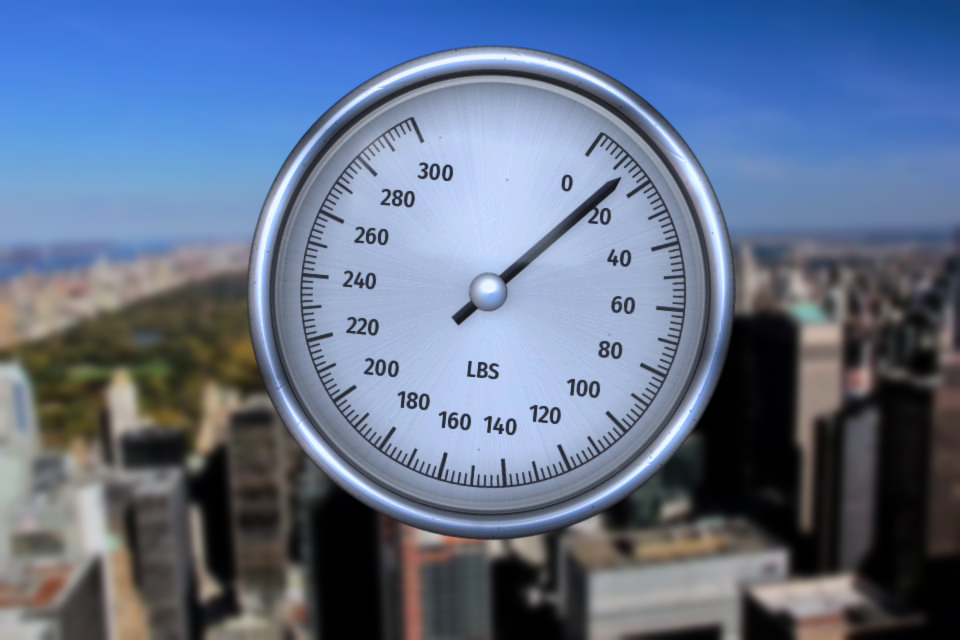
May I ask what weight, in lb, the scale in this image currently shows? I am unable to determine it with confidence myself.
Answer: 14 lb
